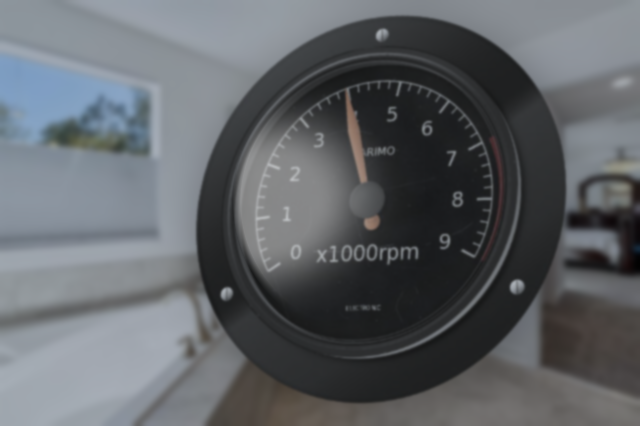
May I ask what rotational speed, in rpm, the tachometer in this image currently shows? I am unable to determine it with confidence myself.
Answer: 4000 rpm
